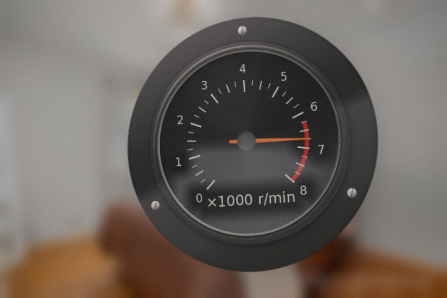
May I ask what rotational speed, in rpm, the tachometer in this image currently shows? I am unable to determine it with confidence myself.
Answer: 6750 rpm
